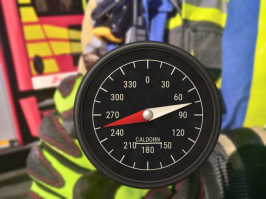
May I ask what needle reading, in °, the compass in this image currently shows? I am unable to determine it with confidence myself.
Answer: 255 °
